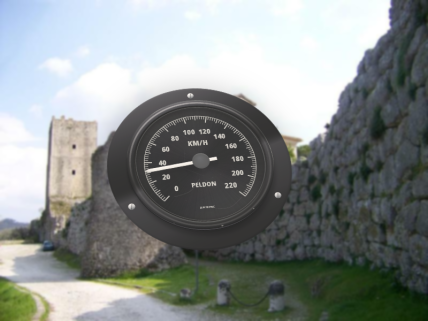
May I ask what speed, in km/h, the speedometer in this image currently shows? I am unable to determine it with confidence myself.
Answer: 30 km/h
